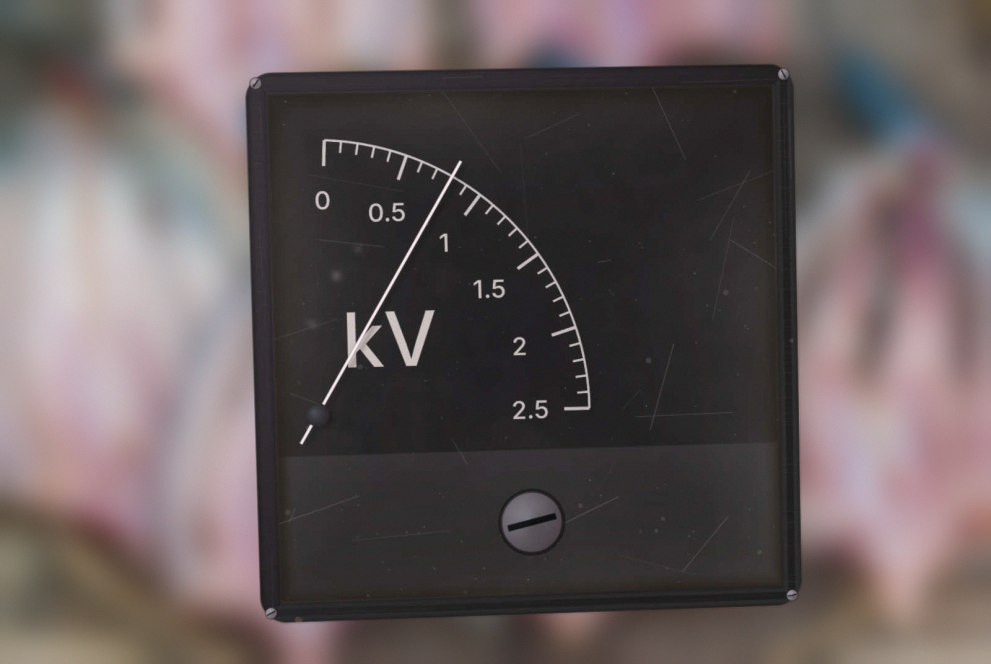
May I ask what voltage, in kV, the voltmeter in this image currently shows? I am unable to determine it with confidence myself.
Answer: 0.8 kV
